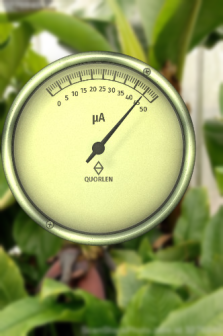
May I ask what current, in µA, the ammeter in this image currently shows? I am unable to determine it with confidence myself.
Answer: 45 µA
